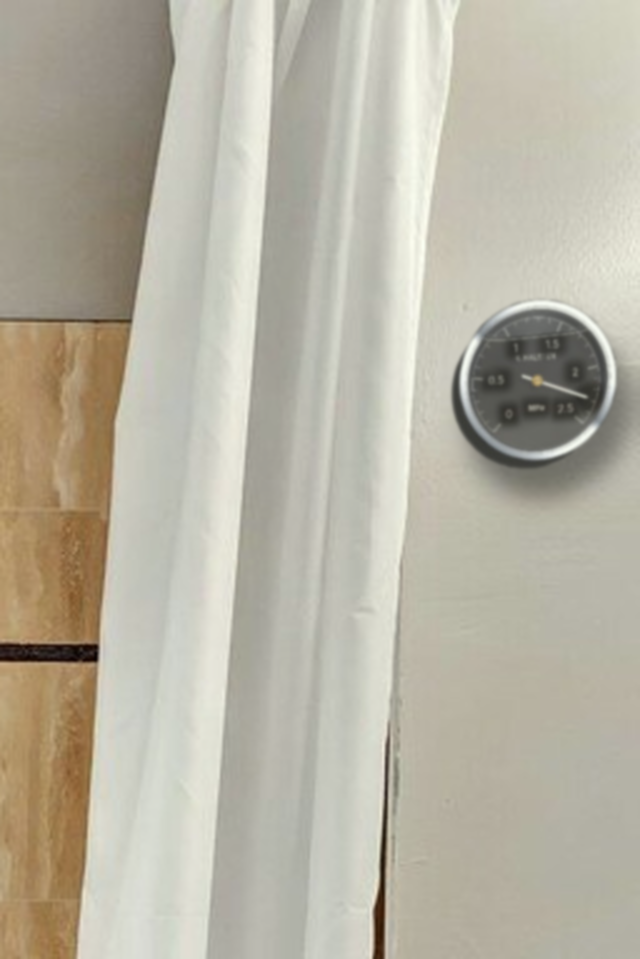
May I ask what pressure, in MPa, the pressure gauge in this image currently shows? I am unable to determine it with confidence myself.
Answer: 2.3 MPa
